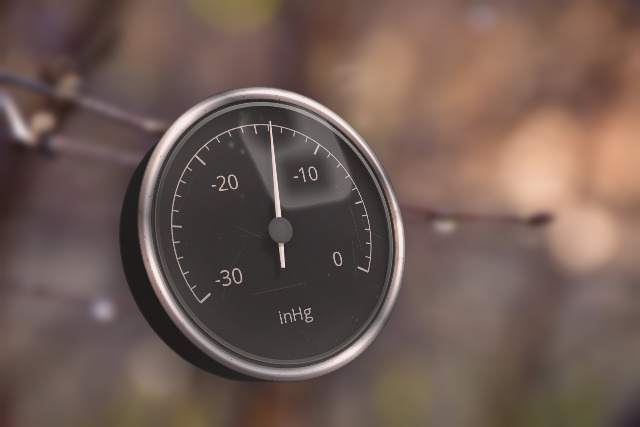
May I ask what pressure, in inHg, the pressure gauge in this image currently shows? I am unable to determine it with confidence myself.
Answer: -14 inHg
